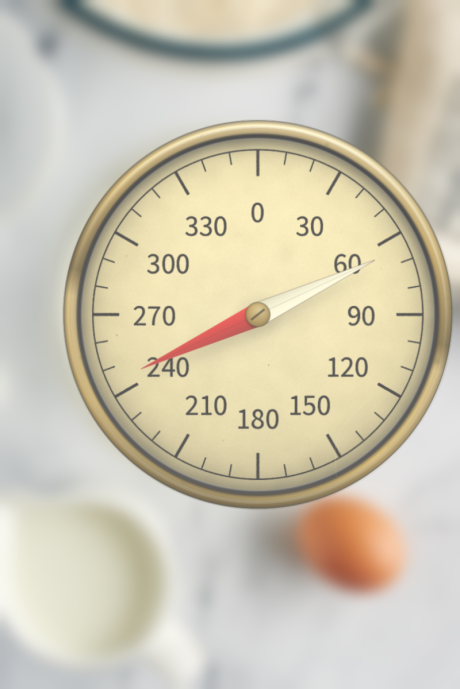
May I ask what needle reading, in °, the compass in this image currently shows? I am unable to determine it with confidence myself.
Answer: 245 °
